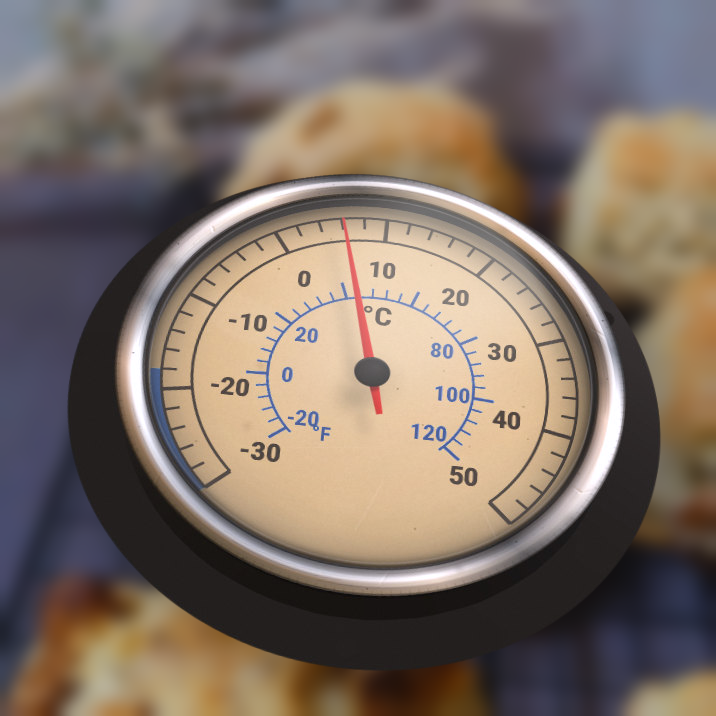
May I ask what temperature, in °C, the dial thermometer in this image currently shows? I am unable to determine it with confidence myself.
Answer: 6 °C
